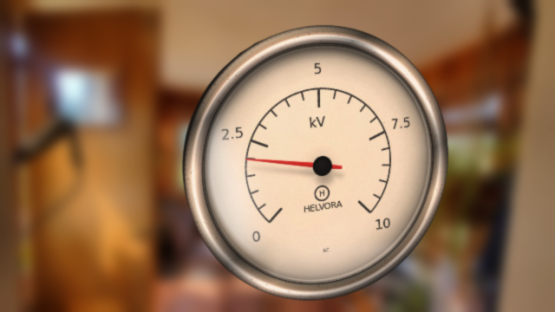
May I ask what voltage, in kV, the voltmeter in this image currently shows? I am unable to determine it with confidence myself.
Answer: 2 kV
